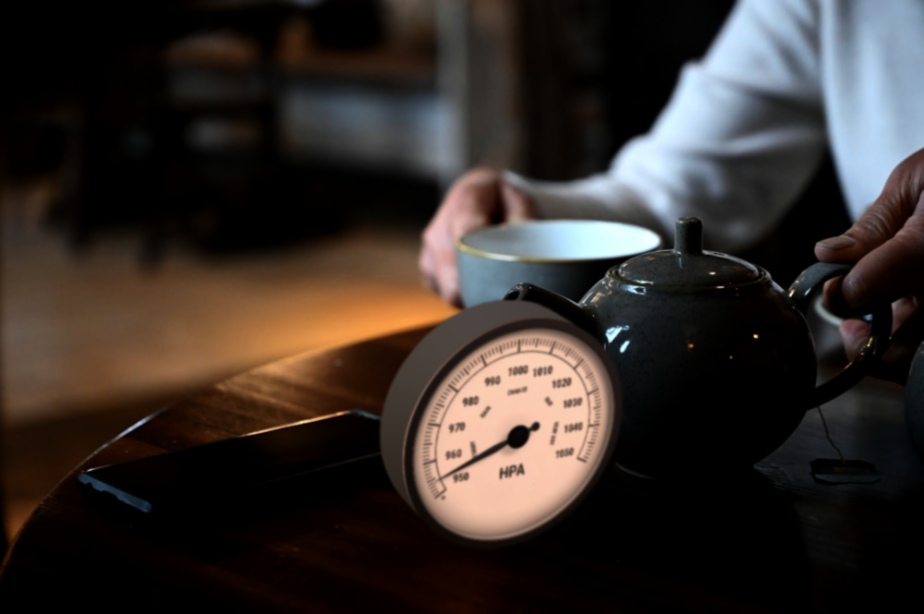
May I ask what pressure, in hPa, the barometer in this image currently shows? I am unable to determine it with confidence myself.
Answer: 955 hPa
